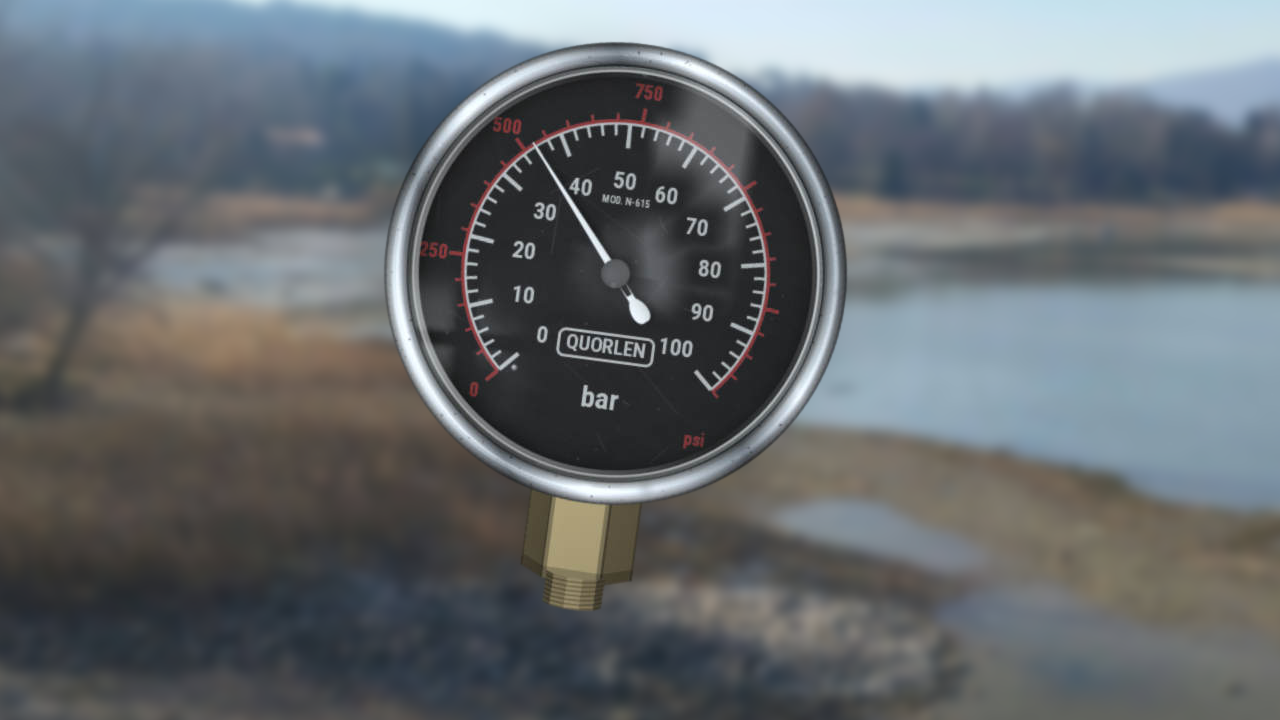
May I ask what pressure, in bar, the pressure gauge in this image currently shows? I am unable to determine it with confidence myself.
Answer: 36 bar
